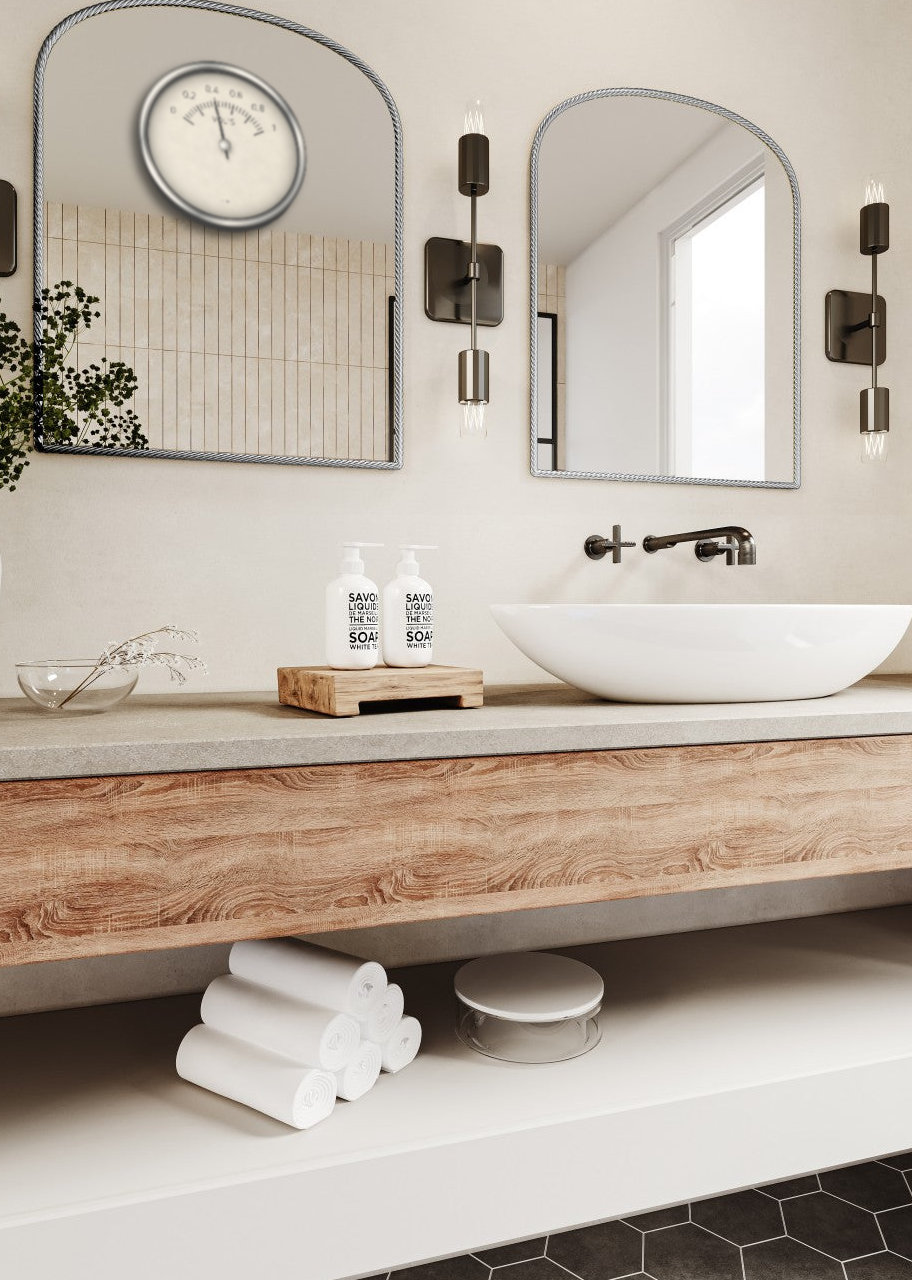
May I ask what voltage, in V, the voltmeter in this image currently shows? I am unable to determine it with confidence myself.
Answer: 0.4 V
